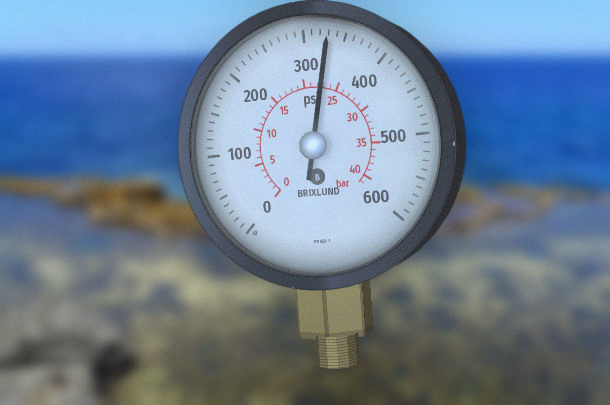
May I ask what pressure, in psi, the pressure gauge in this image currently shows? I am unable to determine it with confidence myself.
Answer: 330 psi
